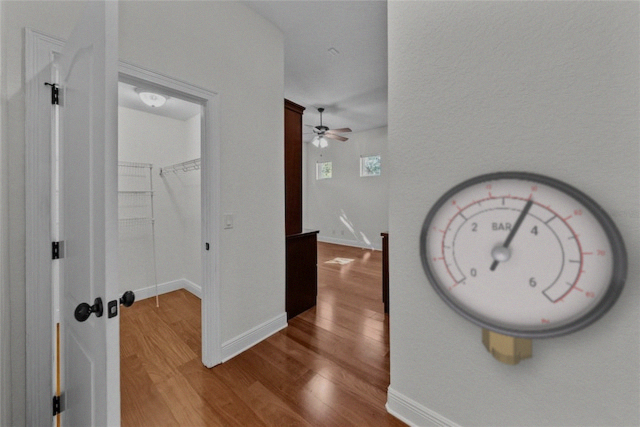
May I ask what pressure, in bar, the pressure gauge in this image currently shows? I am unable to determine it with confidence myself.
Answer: 3.5 bar
